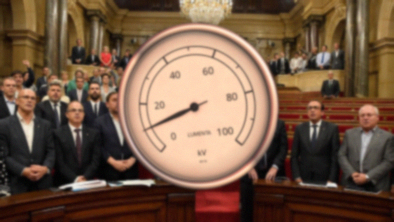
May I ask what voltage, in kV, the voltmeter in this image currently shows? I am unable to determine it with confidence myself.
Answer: 10 kV
